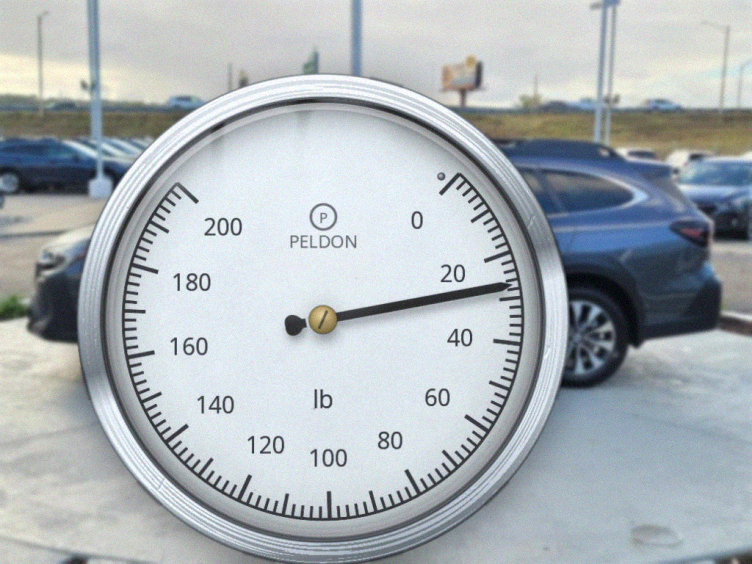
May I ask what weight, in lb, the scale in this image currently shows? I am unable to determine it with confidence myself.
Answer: 27 lb
